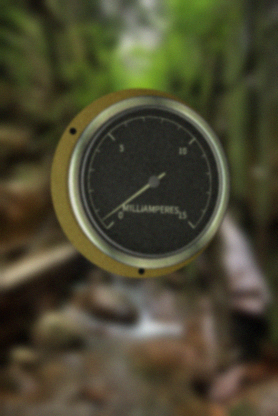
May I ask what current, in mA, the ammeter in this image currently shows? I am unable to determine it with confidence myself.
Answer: 0.5 mA
